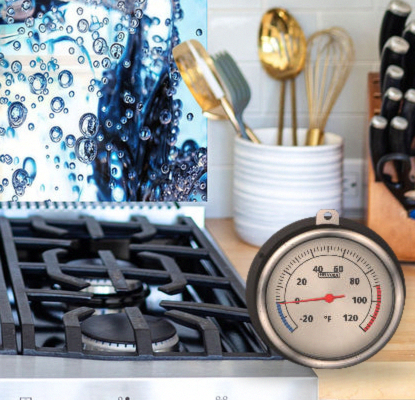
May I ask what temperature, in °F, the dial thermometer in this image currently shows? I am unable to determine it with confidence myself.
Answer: 0 °F
